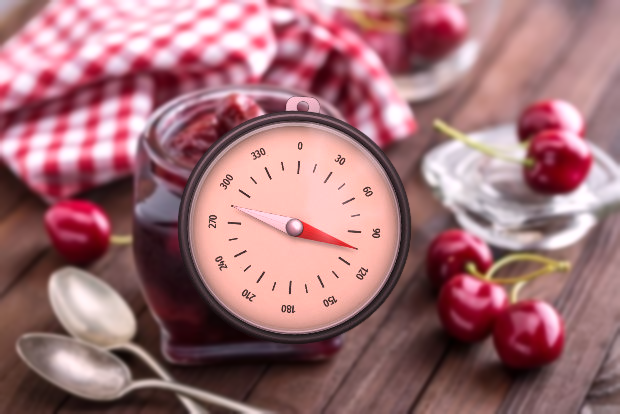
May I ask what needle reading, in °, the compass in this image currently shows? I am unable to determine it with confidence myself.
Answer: 105 °
